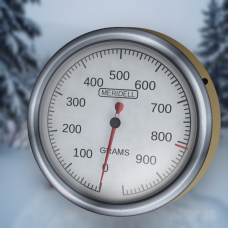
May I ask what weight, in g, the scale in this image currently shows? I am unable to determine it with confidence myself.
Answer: 0 g
